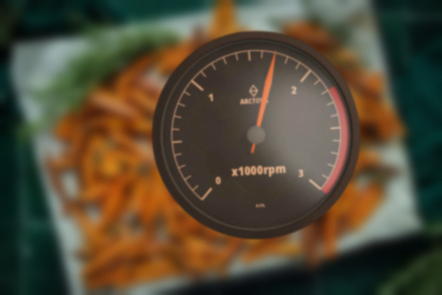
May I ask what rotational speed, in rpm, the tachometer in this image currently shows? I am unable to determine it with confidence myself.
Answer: 1700 rpm
